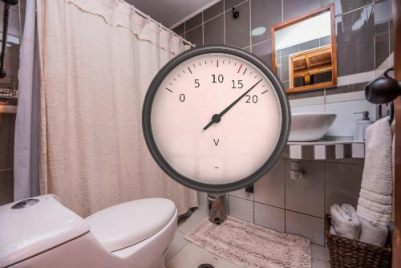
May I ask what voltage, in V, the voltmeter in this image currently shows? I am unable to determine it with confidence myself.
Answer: 18 V
